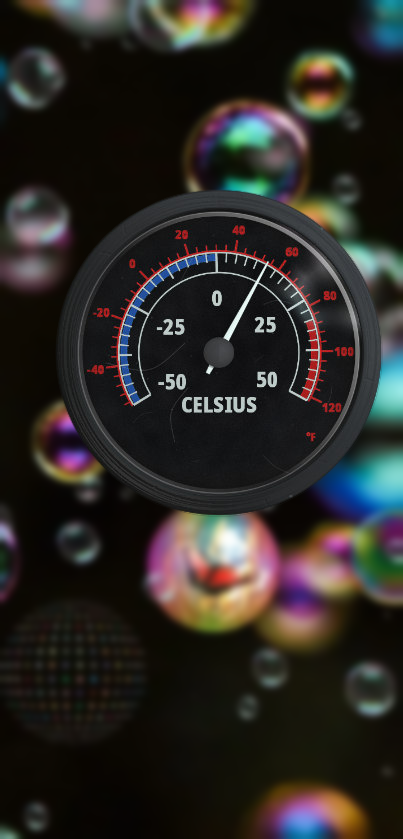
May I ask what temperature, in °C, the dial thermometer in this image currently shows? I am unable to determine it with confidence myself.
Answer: 12.5 °C
